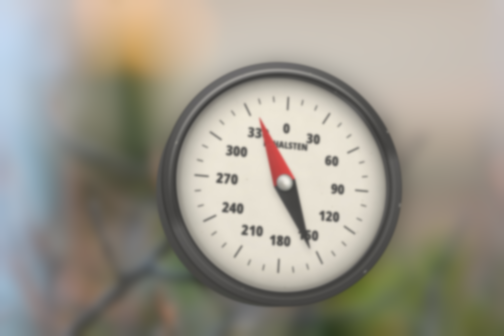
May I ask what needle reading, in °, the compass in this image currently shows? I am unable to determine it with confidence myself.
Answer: 335 °
